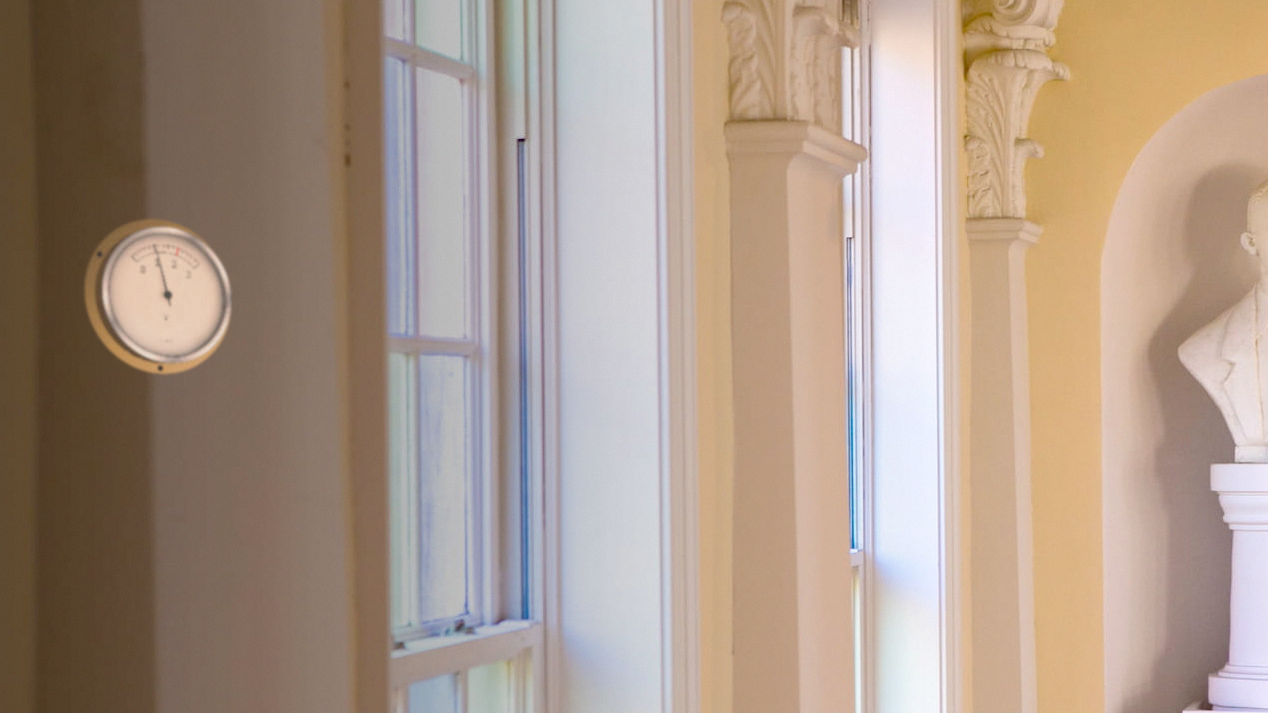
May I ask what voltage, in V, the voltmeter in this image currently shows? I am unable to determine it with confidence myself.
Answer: 1 V
